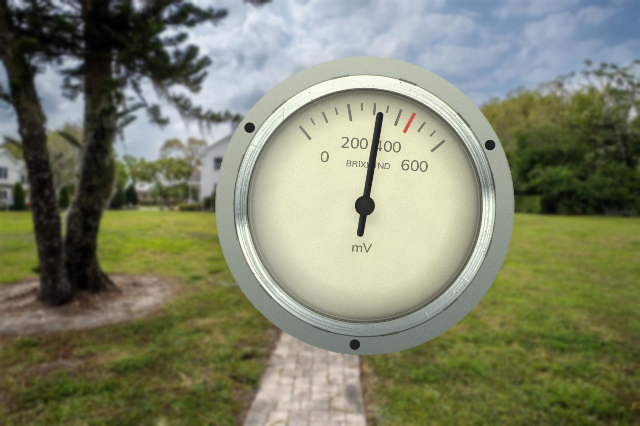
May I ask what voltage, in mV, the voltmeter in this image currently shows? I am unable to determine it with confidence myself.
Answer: 325 mV
